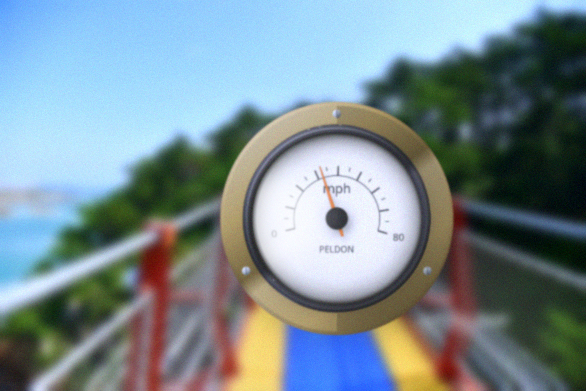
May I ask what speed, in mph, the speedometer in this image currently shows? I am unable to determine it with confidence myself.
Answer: 32.5 mph
